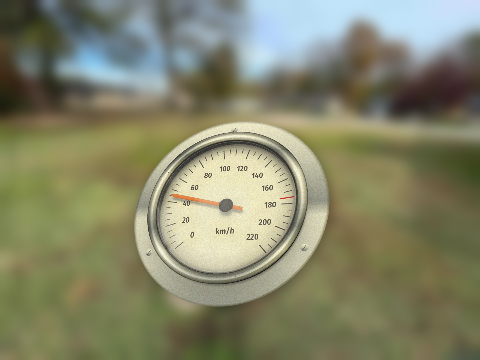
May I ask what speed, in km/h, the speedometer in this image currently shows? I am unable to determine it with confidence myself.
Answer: 45 km/h
